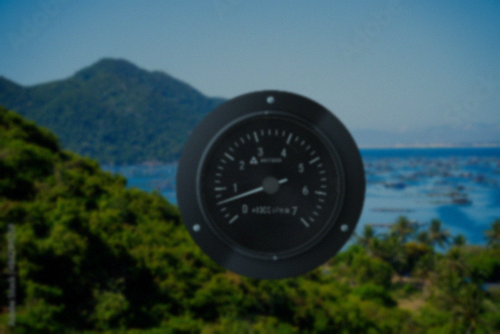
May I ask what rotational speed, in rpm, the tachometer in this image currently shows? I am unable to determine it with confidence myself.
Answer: 600 rpm
